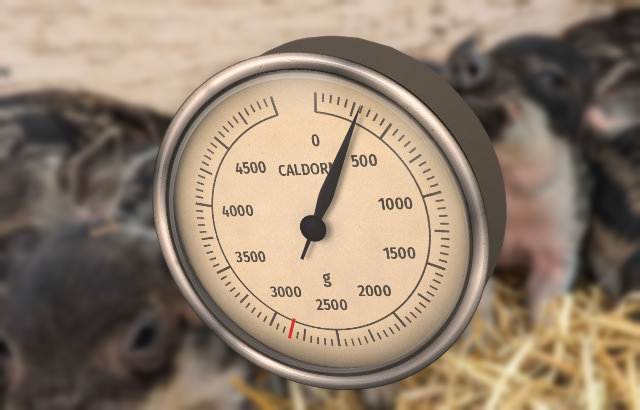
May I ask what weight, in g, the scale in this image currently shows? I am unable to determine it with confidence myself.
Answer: 300 g
